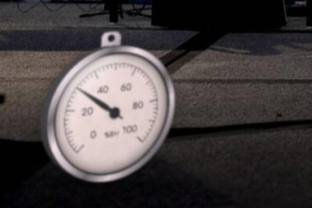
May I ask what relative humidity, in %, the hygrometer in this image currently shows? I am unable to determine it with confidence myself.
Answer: 30 %
